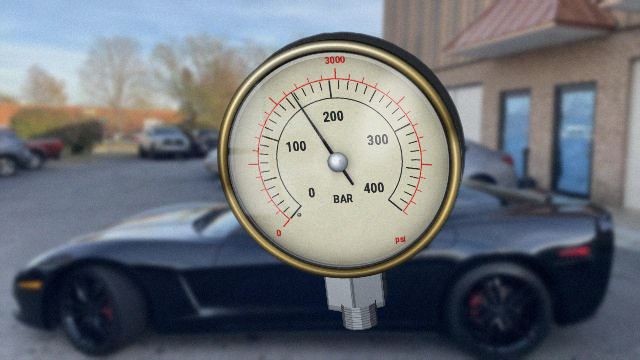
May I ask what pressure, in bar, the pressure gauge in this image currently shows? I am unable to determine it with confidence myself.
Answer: 160 bar
